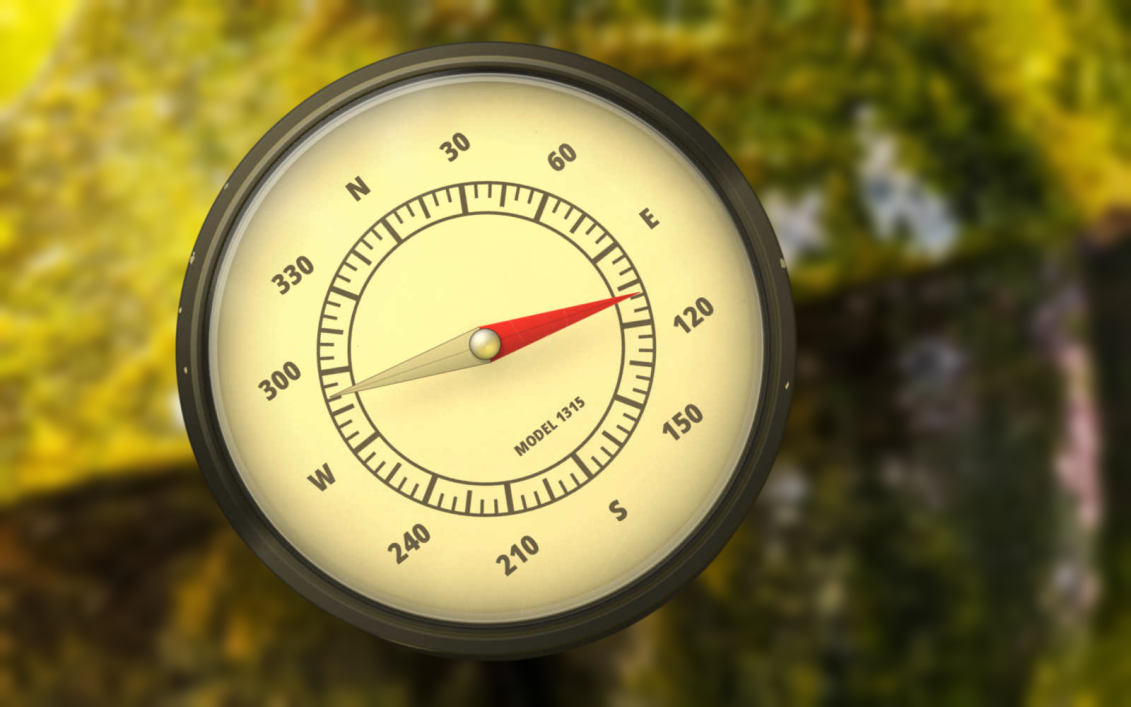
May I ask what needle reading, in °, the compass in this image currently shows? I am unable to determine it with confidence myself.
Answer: 110 °
